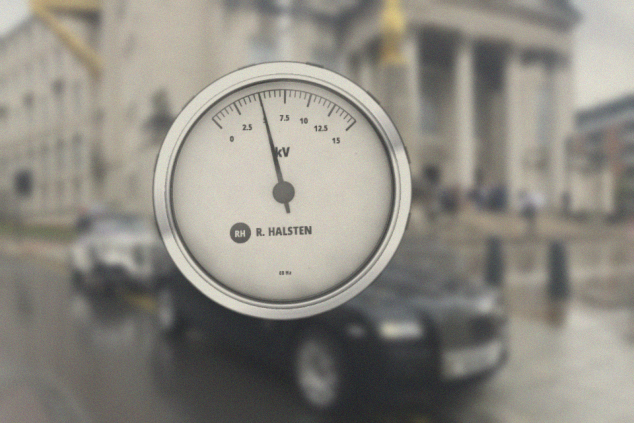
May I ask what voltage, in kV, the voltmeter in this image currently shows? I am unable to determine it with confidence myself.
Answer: 5 kV
